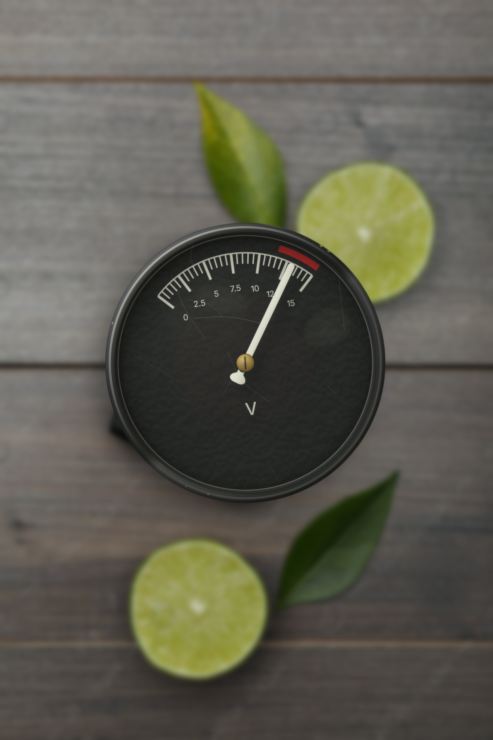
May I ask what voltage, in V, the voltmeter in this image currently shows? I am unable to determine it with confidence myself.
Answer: 13 V
